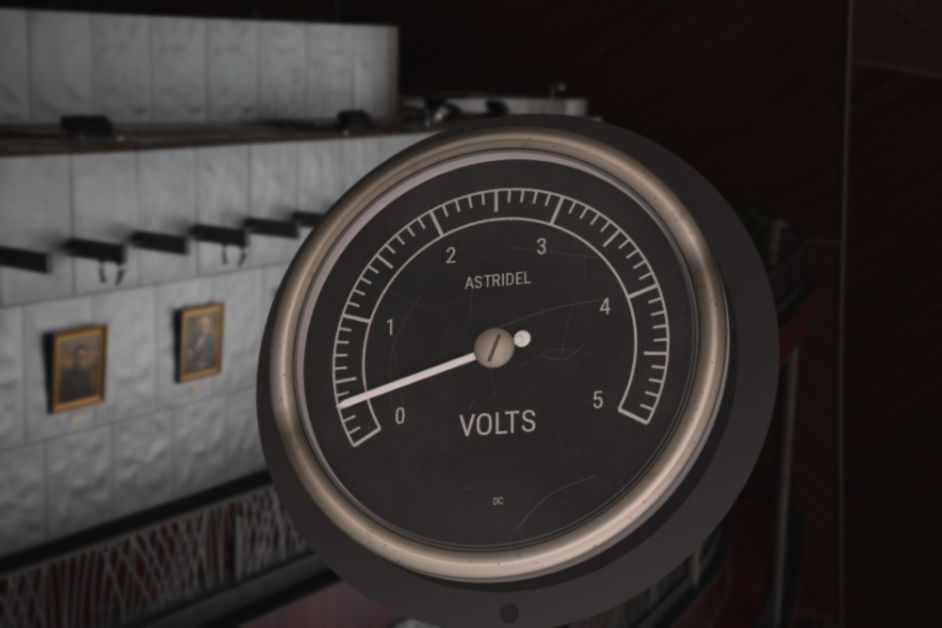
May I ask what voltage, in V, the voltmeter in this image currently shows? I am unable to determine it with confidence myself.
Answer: 0.3 V
